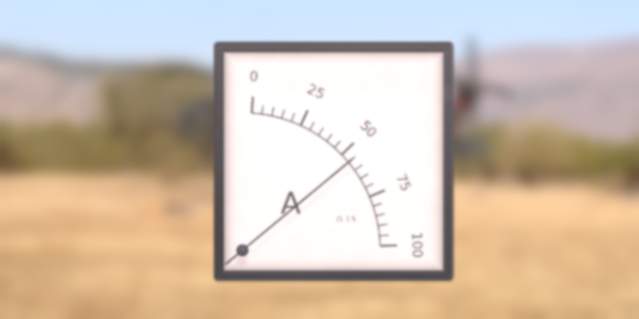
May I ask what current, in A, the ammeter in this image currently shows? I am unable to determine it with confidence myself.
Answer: 55 A
